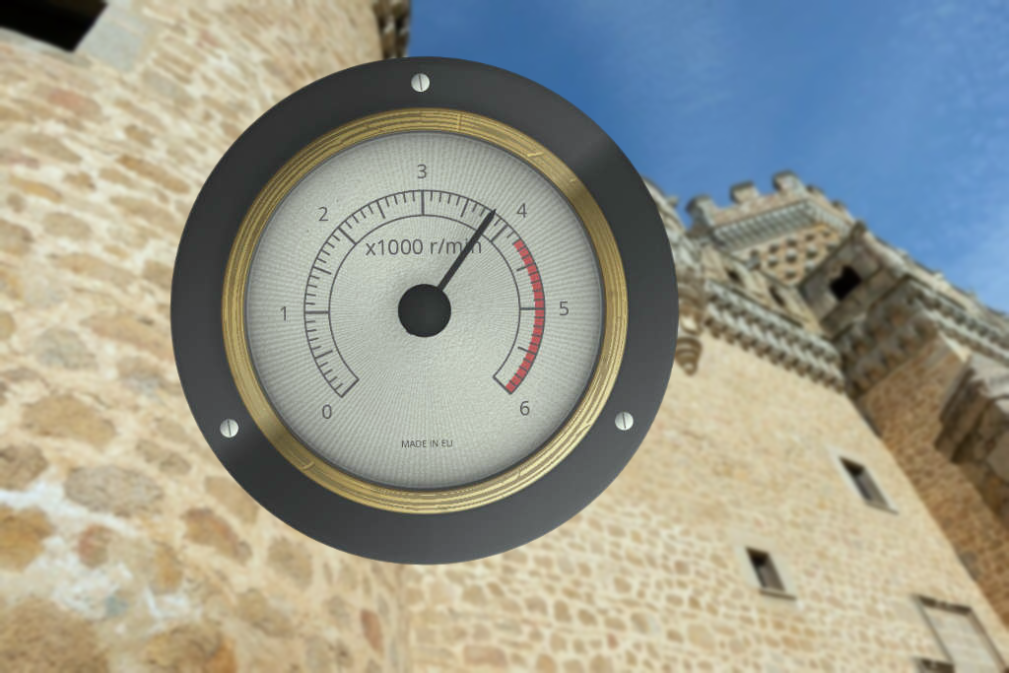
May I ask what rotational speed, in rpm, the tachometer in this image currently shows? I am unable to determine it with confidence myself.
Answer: 3800 rpm
